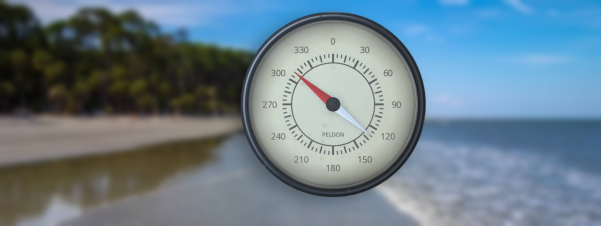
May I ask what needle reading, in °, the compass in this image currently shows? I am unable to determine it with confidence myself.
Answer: 310 °
